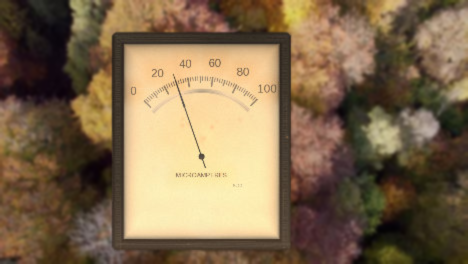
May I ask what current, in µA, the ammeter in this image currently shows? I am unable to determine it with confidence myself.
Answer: 30 µA
